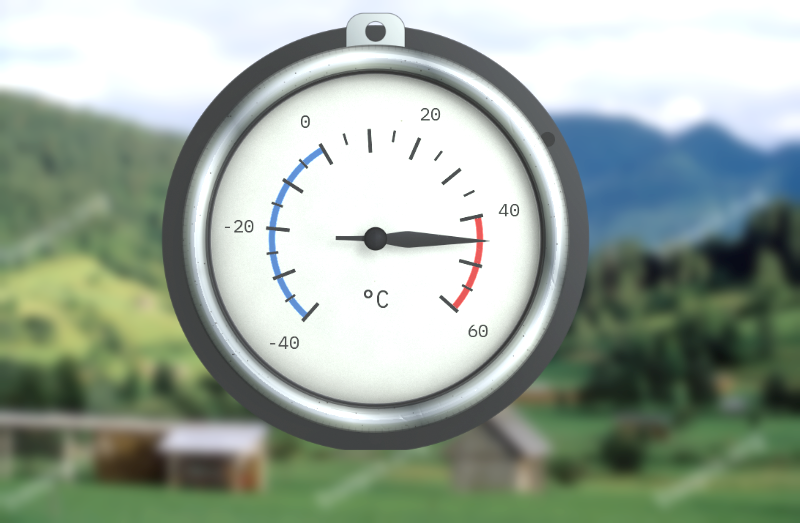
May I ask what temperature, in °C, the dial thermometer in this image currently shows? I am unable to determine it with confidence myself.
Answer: 45 °C
